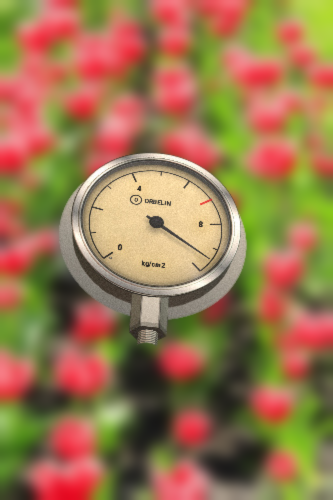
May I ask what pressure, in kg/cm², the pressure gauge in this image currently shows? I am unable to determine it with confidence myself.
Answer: 9.5 kg/cm²
